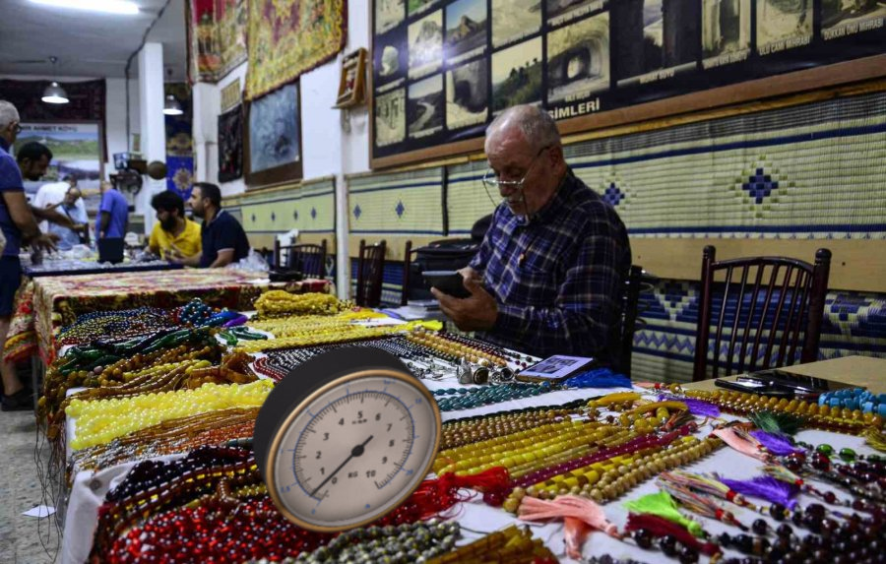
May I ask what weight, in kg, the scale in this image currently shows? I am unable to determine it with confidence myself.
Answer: 0.5 kg
